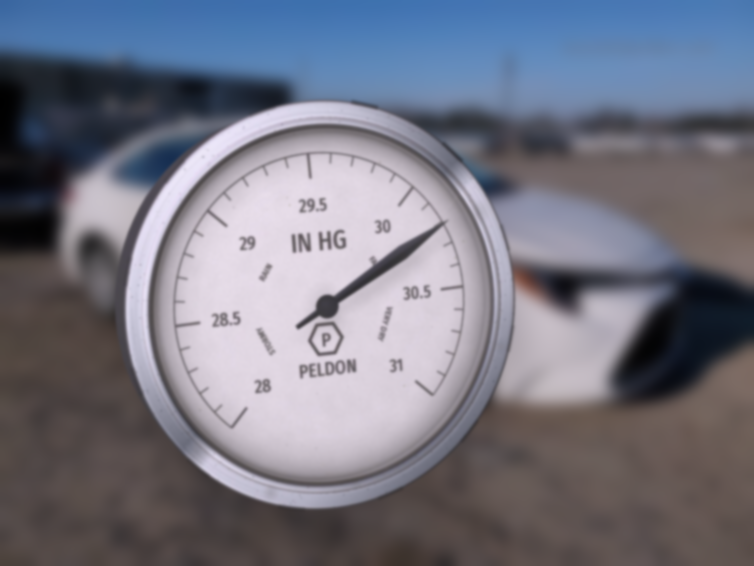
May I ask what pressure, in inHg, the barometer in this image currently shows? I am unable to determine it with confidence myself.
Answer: 30.2 inHg
